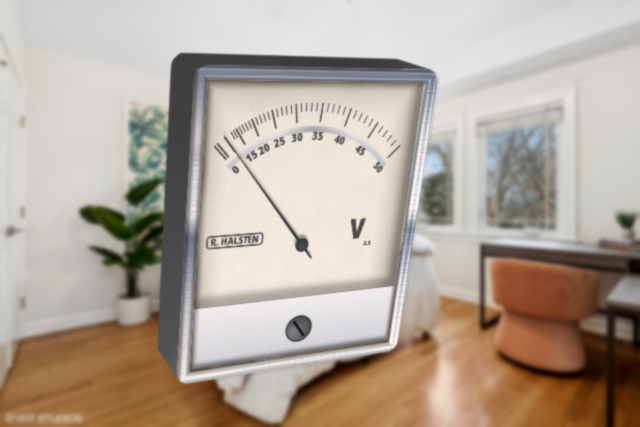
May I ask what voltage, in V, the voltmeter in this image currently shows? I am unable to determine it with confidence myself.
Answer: 10 V
